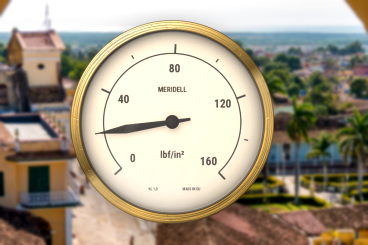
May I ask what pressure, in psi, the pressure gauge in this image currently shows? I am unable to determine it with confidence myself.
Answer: 20 psi
